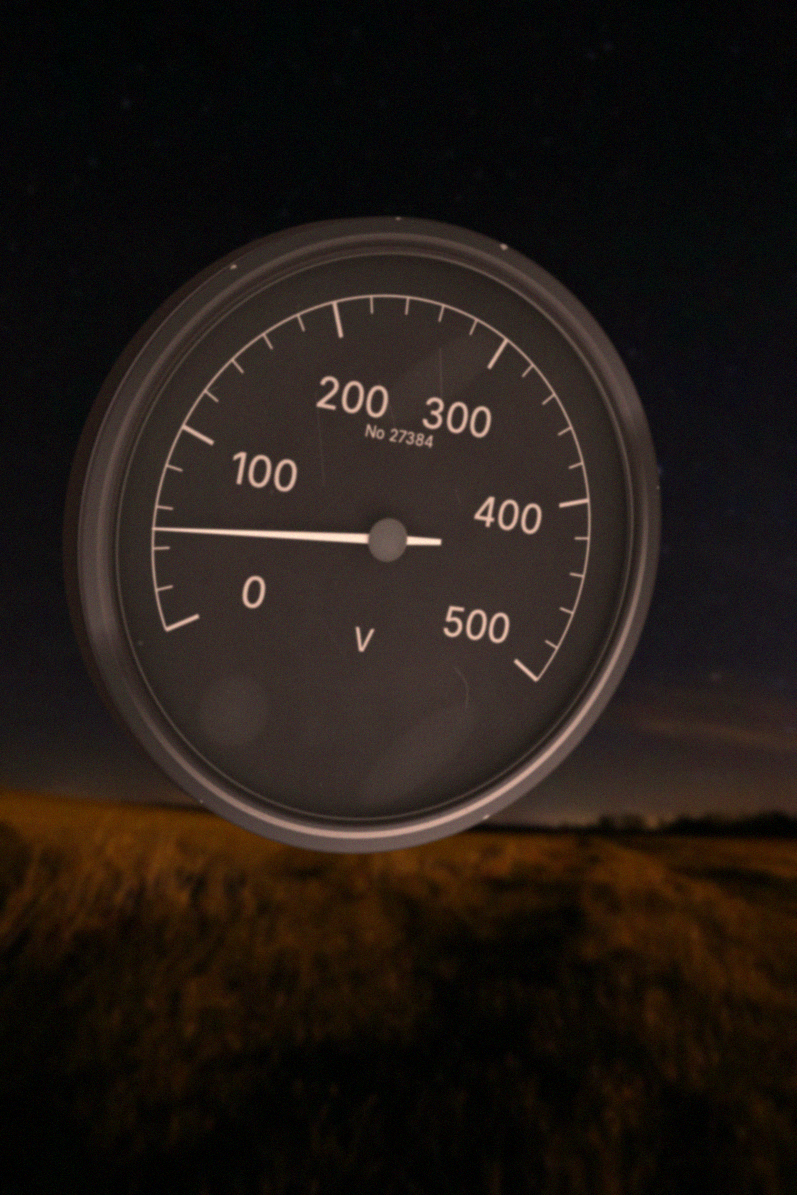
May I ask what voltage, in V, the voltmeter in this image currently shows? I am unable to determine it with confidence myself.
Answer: 50 V
